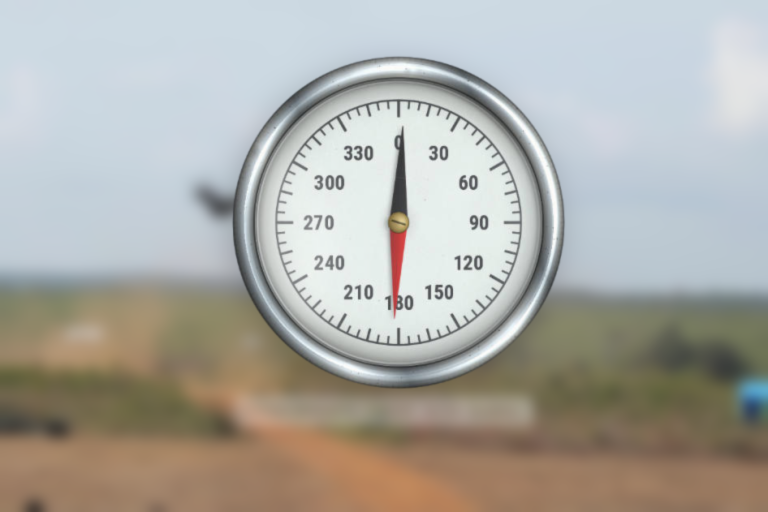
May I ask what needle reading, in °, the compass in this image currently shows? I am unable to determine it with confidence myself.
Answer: 182.5 °
